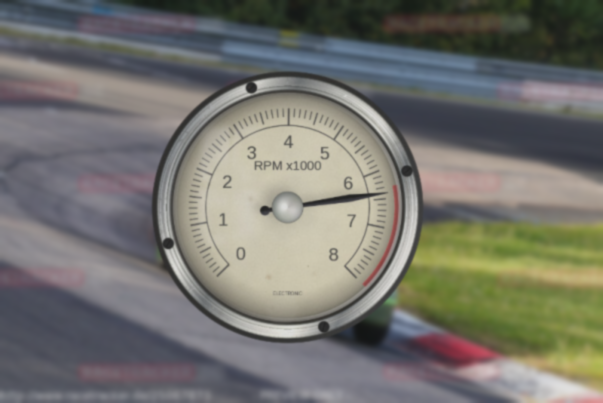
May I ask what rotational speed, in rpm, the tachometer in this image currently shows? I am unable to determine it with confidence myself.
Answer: 6400 rpm
